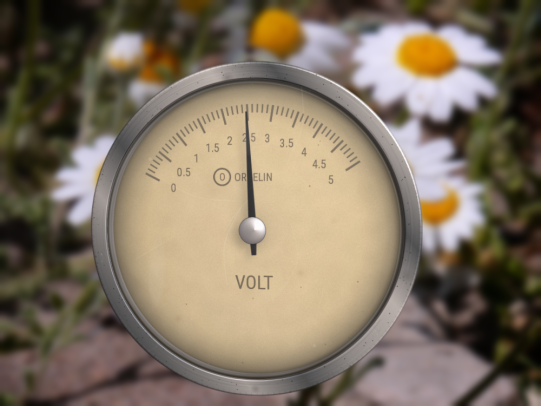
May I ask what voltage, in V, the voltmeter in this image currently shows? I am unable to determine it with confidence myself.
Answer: 2.5 V
